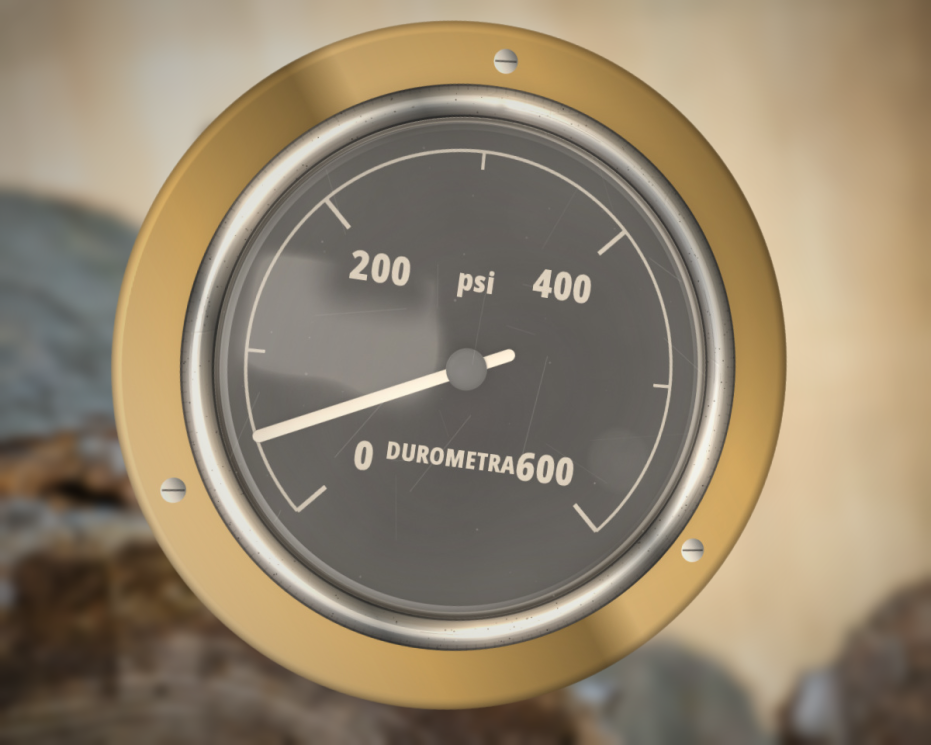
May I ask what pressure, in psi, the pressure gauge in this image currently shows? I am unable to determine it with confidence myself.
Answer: 50 psi
